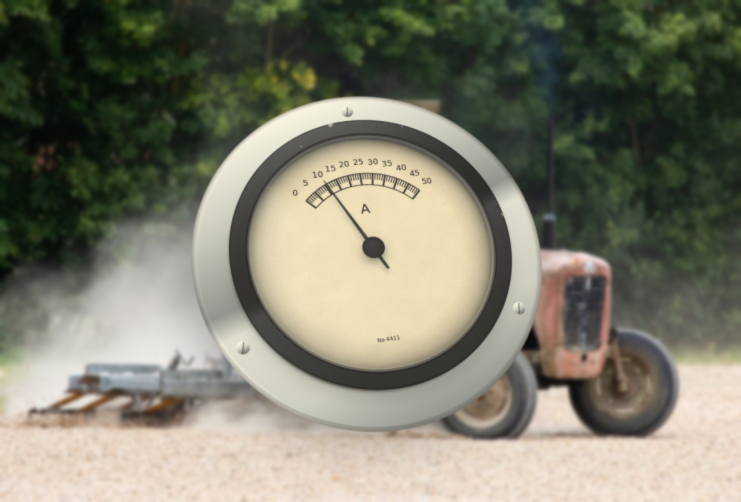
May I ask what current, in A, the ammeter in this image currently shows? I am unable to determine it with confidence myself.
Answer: 10 A
